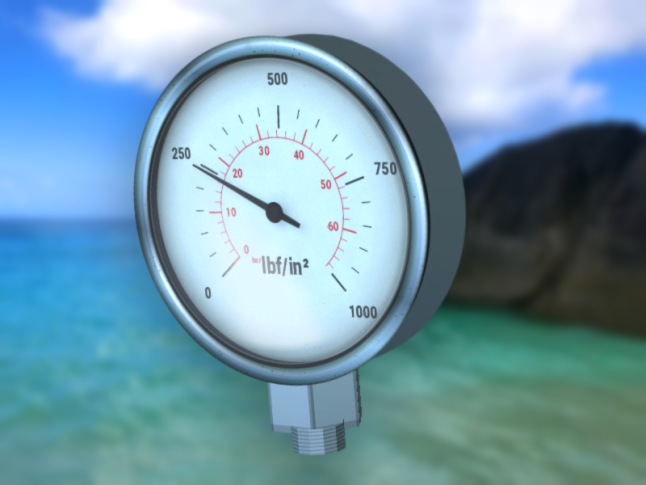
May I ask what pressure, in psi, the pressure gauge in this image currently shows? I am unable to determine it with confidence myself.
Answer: 250 psi
